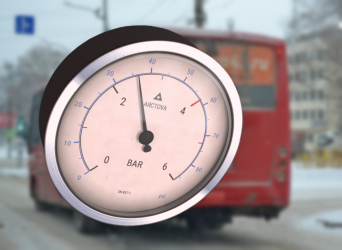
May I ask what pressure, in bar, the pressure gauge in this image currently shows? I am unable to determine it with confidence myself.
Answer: 2.5 bar
